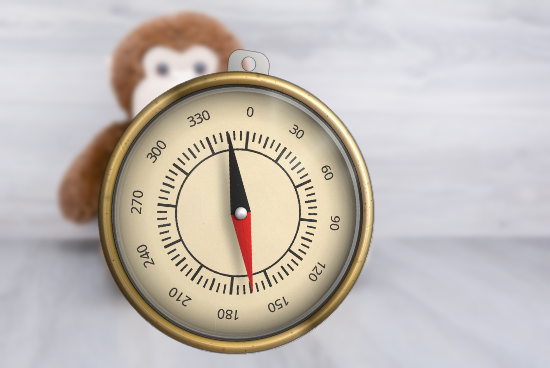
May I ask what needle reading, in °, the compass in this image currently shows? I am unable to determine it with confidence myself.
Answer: 165 °
